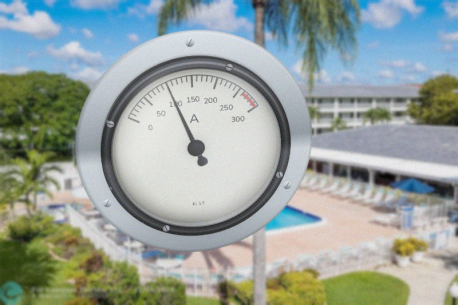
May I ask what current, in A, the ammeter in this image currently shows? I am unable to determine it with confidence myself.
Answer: 100 A
